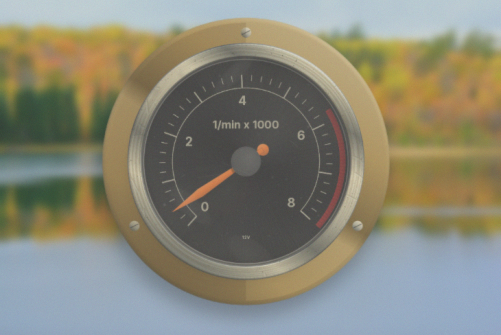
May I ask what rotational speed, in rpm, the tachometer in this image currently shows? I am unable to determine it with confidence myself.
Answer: 400 rpm
